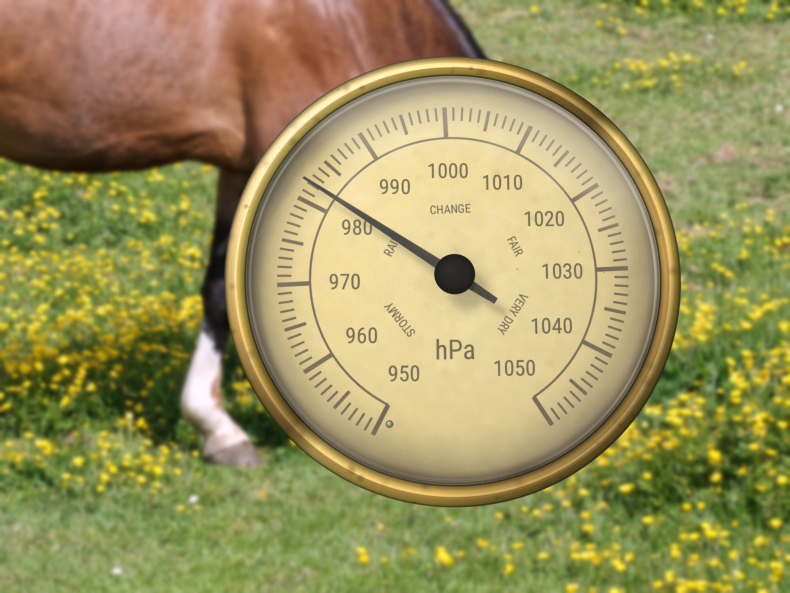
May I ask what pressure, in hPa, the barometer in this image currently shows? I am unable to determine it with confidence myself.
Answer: 982 hPa
